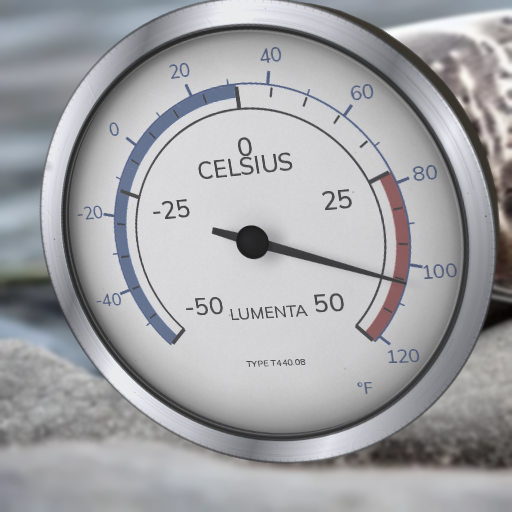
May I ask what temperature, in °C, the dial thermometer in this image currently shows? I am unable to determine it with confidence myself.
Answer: 40 °C
